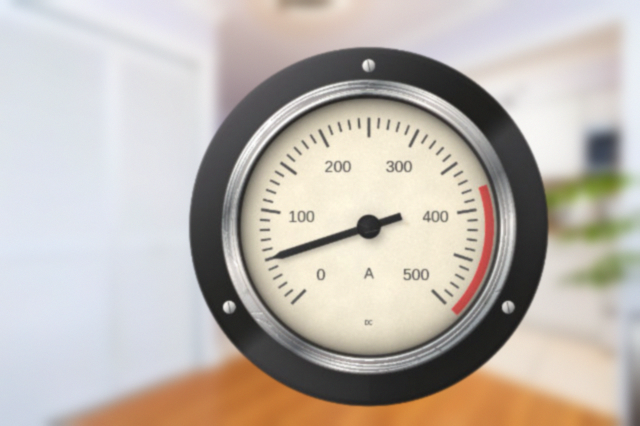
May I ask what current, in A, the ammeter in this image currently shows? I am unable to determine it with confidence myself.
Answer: 50 A
